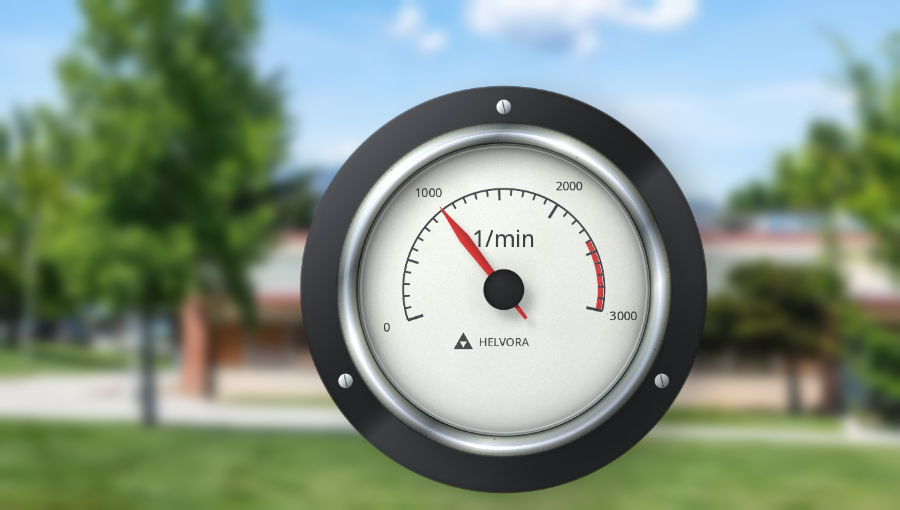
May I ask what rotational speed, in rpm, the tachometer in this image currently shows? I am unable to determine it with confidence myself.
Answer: 1000 rpm
